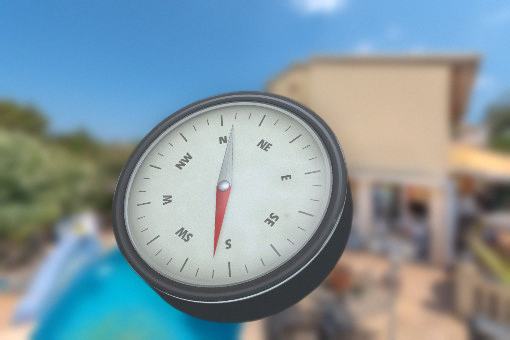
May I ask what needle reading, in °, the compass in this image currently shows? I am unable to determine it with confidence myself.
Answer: 190 °
